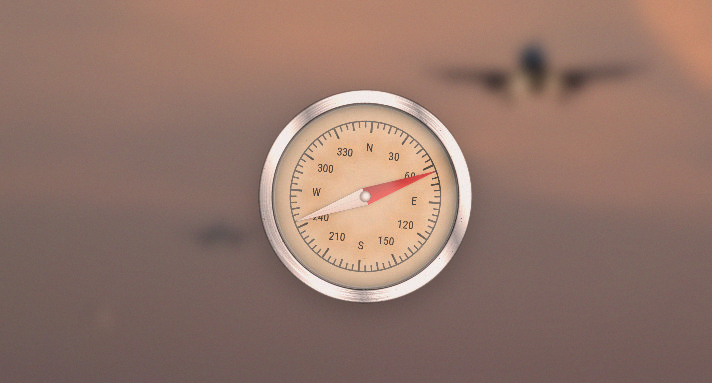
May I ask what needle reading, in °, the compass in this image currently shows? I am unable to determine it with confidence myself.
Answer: 65 °
